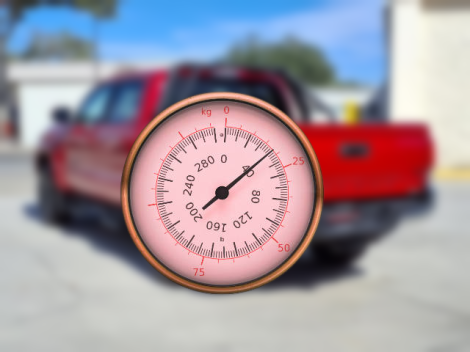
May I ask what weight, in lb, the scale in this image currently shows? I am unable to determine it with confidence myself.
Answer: 40 lb
